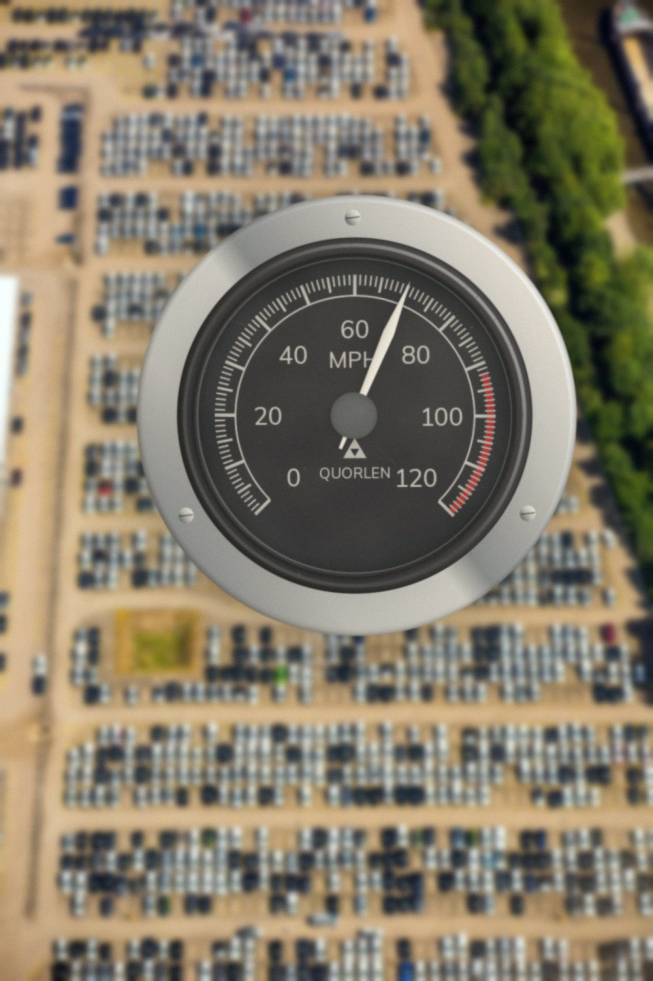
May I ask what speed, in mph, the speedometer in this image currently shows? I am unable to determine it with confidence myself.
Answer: 70 mph
